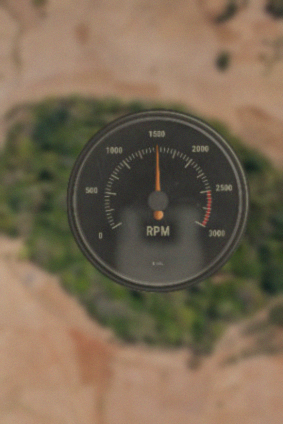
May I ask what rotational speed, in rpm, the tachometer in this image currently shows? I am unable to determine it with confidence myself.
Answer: 1500 rpm
